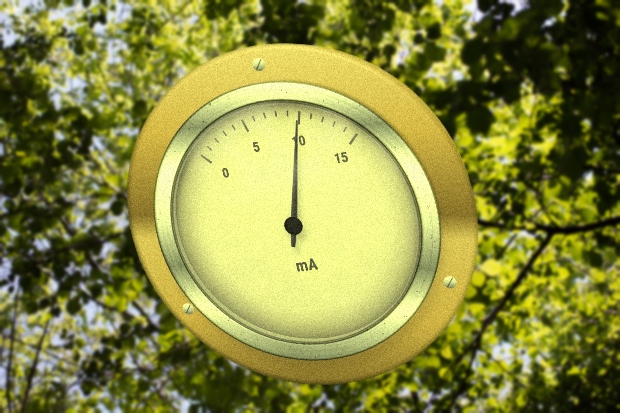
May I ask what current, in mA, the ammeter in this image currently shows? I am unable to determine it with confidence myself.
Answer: 10 mA
